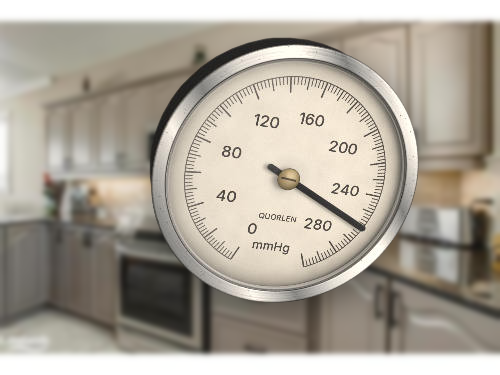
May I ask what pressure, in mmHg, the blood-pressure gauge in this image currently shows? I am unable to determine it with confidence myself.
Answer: 260 mmHg
